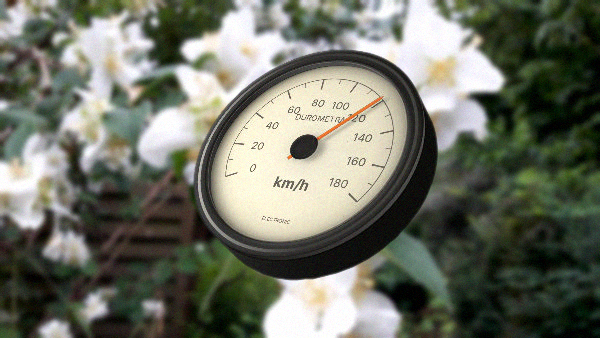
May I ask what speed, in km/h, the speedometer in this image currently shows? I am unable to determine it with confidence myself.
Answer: 120 km/h
